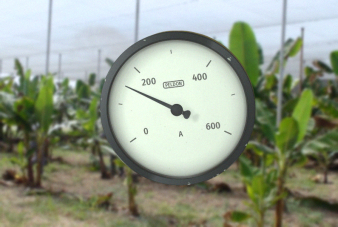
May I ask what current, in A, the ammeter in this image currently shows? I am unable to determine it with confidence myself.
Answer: 150 A
